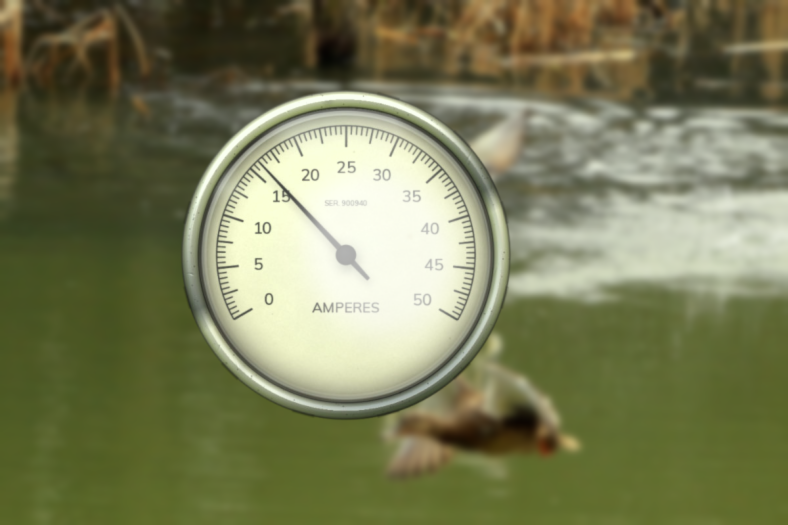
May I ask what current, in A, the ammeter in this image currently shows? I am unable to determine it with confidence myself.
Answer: 16 A
